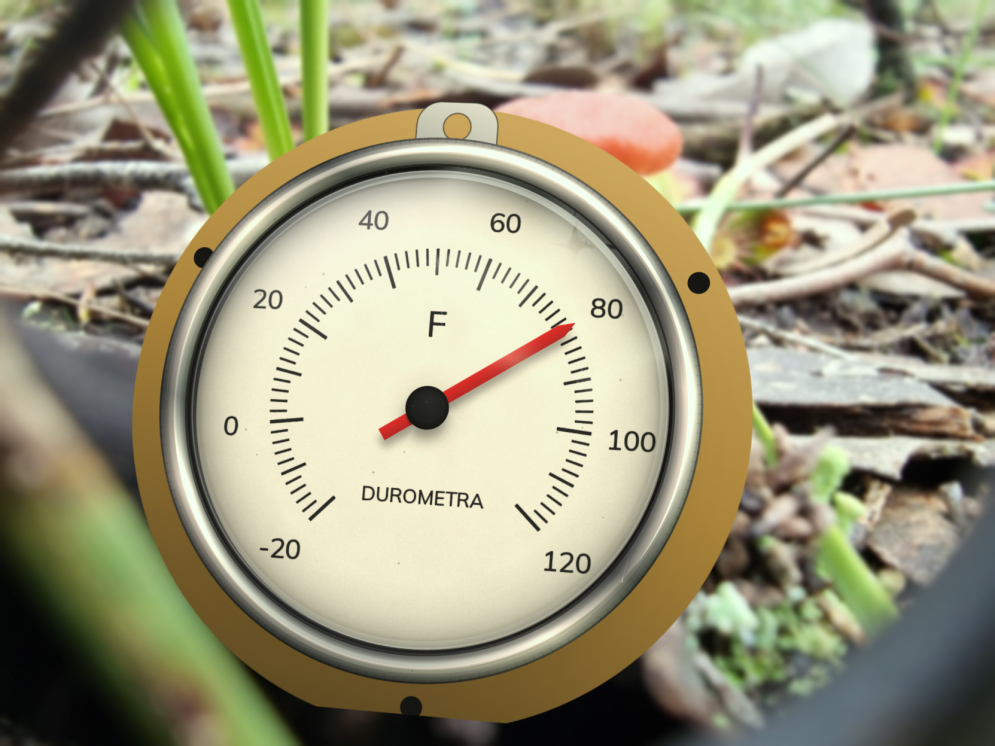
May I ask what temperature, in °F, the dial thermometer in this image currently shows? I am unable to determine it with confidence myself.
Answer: 80 °F
